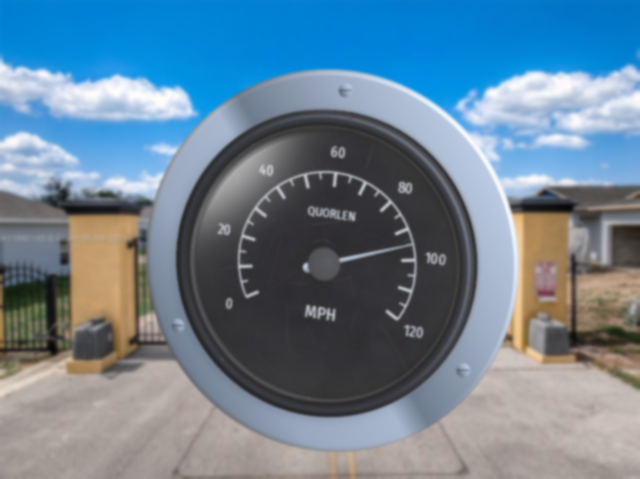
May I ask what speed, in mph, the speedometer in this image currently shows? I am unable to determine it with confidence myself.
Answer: 95 mph
